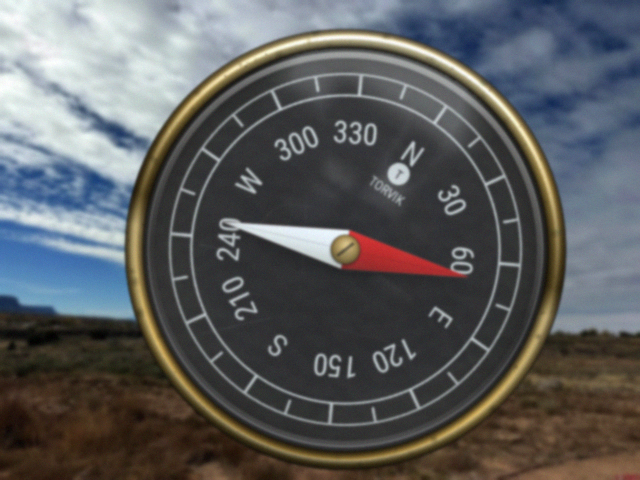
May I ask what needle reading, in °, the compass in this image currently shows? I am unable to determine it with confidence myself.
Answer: 67.5 °
